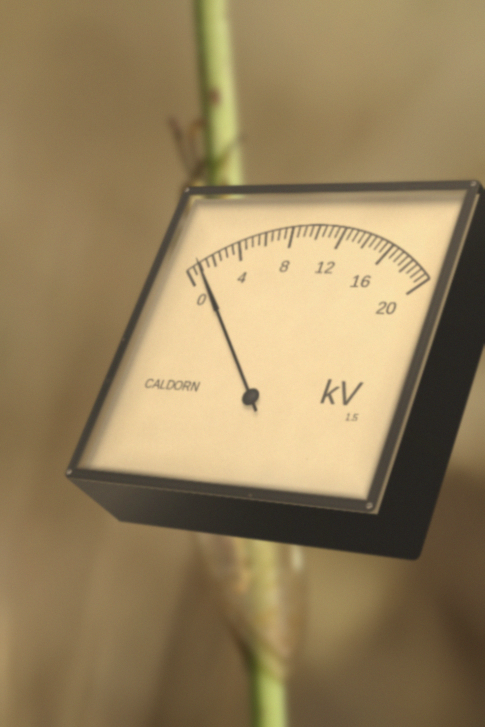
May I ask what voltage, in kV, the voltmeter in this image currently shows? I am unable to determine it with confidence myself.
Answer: 1 kV
